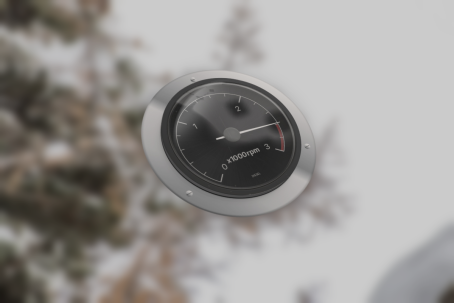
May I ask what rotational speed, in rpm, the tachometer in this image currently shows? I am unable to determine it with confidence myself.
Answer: 2600 rpm
